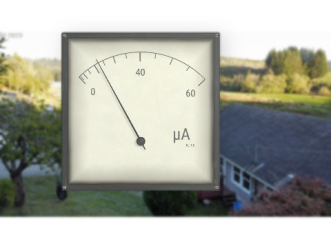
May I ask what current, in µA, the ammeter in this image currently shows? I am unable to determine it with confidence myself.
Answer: 22.5 µA
